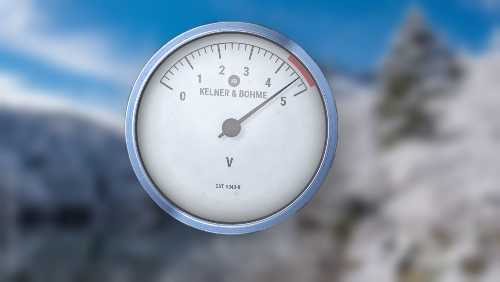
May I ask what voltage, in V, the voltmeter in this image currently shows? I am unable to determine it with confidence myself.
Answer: 4.6 V
